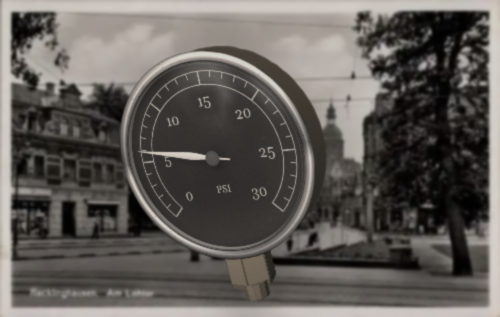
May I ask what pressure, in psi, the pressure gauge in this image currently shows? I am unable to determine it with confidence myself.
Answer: 6 psi
